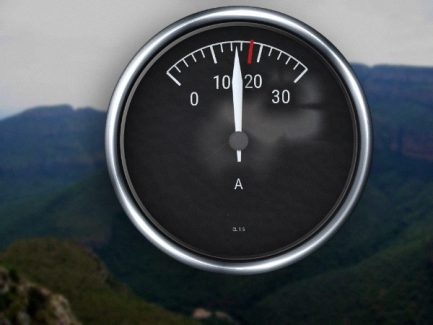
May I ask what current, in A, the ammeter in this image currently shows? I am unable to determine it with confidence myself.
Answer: 15 A
